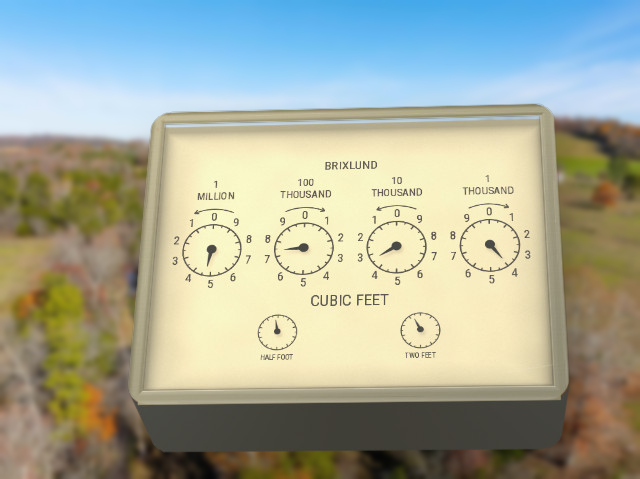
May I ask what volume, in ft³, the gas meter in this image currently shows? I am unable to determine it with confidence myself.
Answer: 473400 ft³
